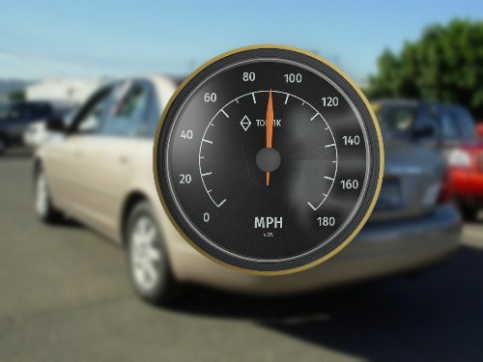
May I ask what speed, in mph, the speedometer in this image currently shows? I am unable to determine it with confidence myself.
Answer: 90 mph
